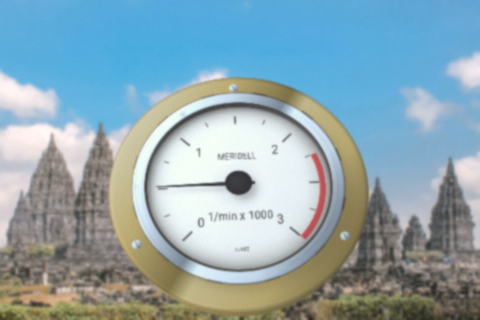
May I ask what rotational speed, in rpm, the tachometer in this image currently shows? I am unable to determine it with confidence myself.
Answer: 500 rpm
